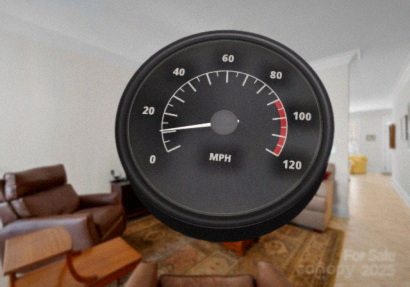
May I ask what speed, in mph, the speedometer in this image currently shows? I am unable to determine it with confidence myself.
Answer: 10 mph
